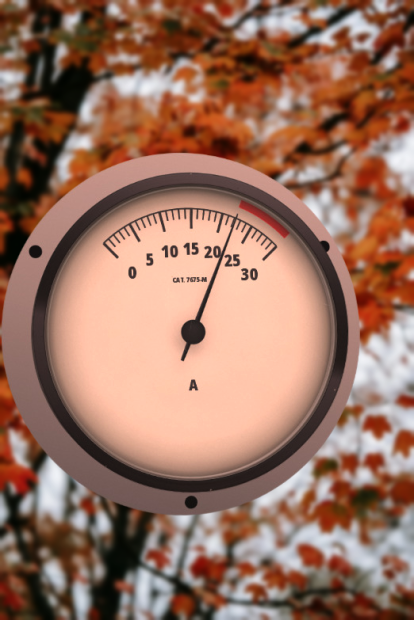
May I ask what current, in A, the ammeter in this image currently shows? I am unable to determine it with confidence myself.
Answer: 22 A
